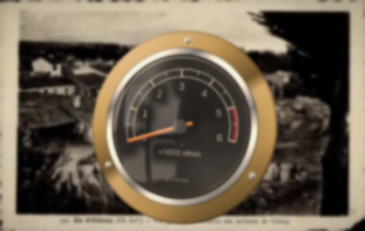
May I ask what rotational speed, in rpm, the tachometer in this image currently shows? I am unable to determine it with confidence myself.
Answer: 0 rpm
